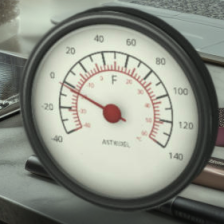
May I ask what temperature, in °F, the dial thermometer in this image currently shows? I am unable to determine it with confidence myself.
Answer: 0 °F
